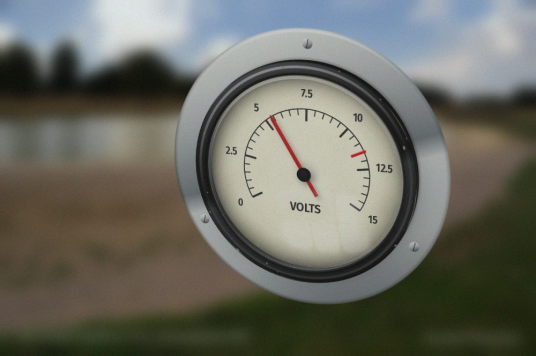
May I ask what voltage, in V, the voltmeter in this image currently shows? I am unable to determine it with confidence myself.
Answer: 5.5 V
